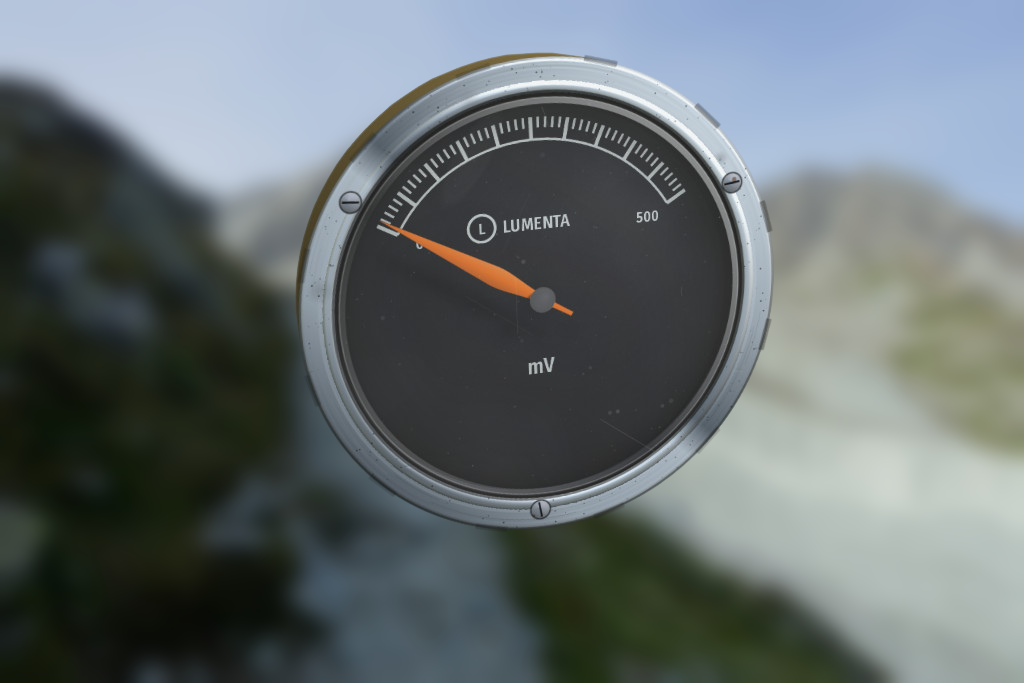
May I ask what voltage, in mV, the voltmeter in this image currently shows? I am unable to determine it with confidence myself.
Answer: 10 mV
